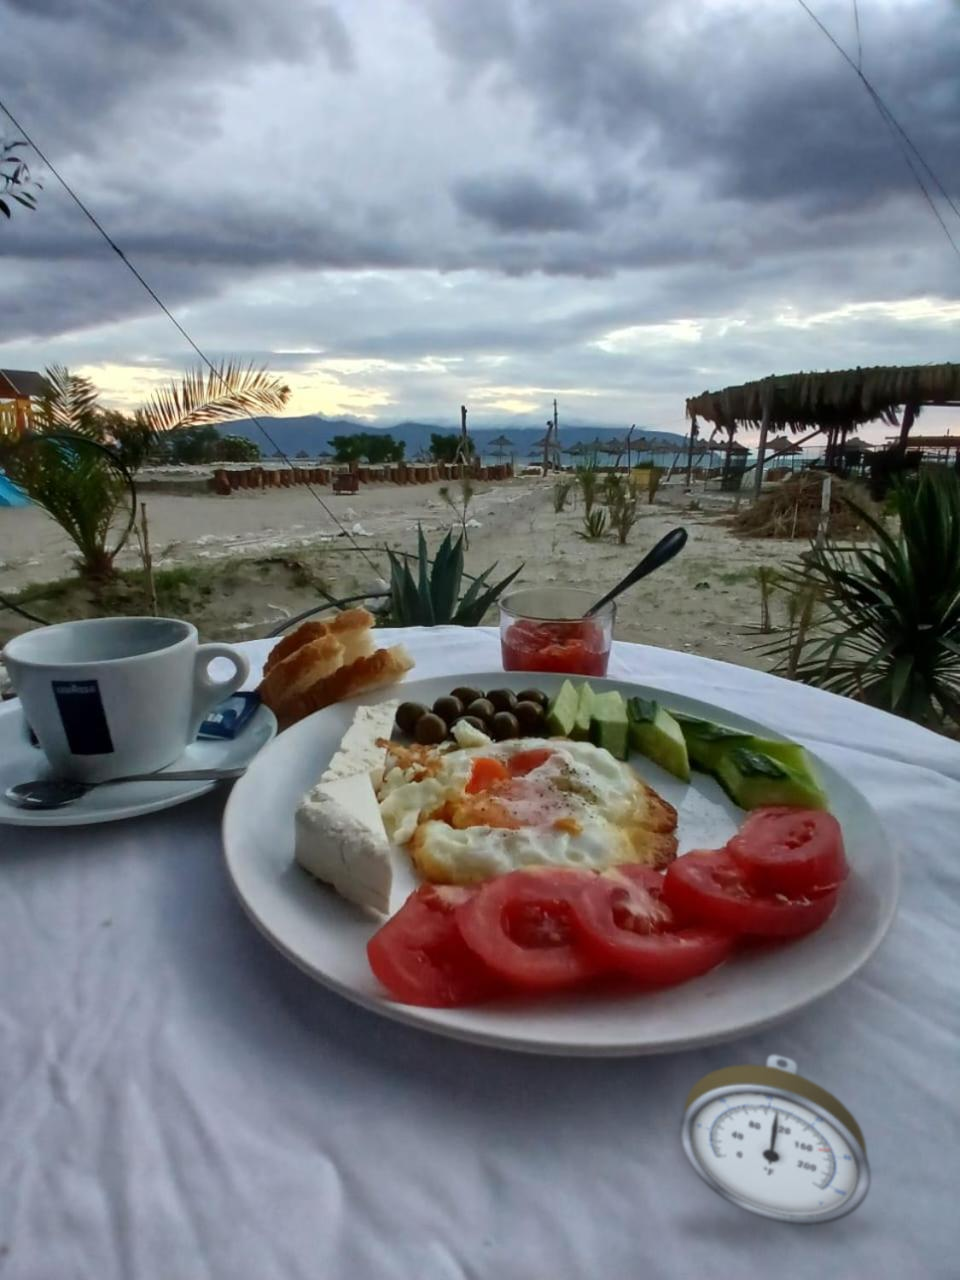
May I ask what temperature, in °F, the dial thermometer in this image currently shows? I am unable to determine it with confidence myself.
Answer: 110 °F
